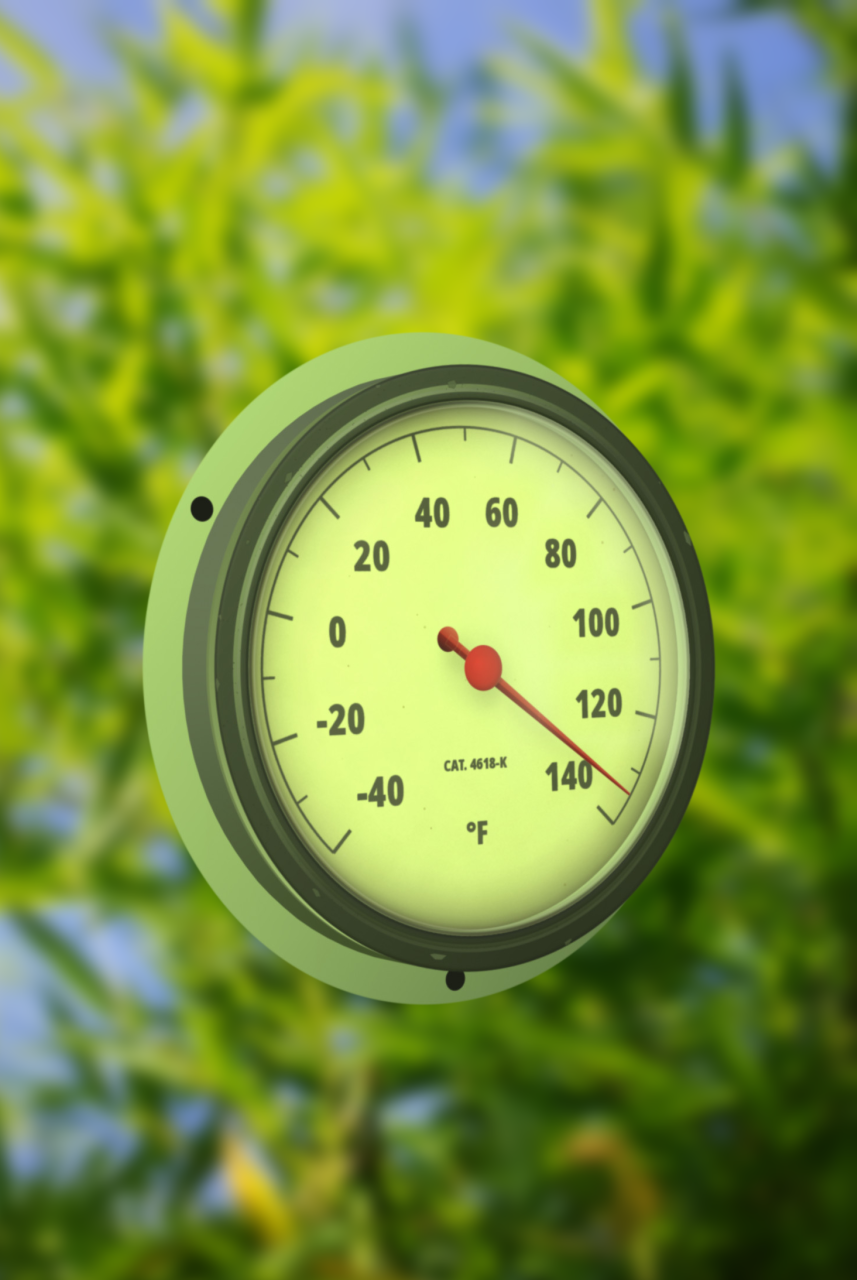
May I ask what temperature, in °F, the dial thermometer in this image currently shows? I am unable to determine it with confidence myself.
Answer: 135 °F
